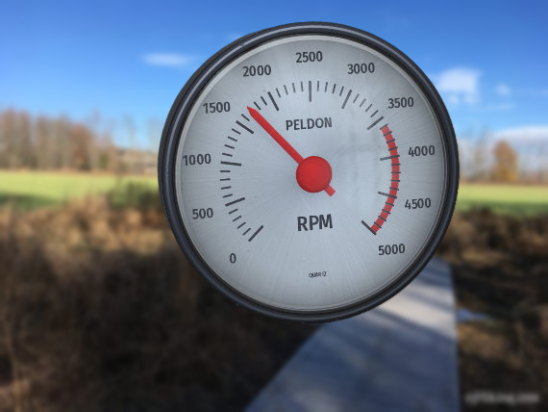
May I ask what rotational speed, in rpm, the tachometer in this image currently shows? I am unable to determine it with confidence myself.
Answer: 1700 rpm
